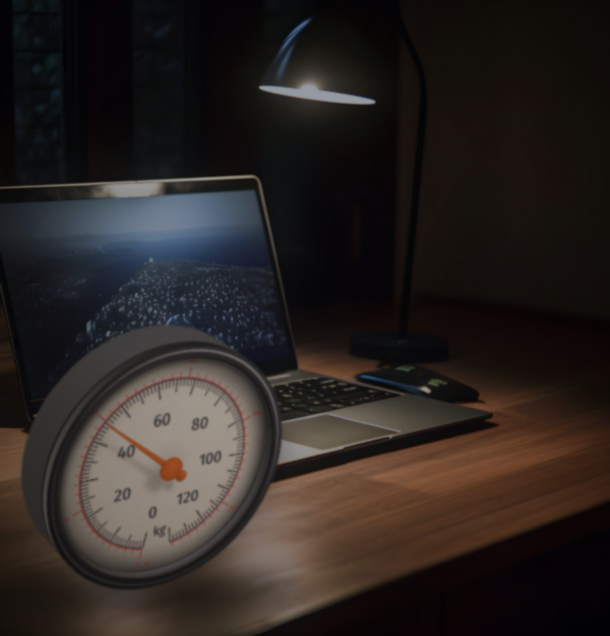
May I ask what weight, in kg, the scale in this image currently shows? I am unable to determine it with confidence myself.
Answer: 45 kg
